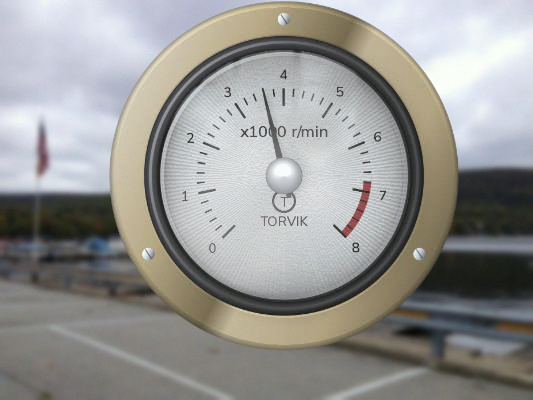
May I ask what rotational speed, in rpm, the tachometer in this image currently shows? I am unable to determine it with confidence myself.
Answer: 3600 rpm
